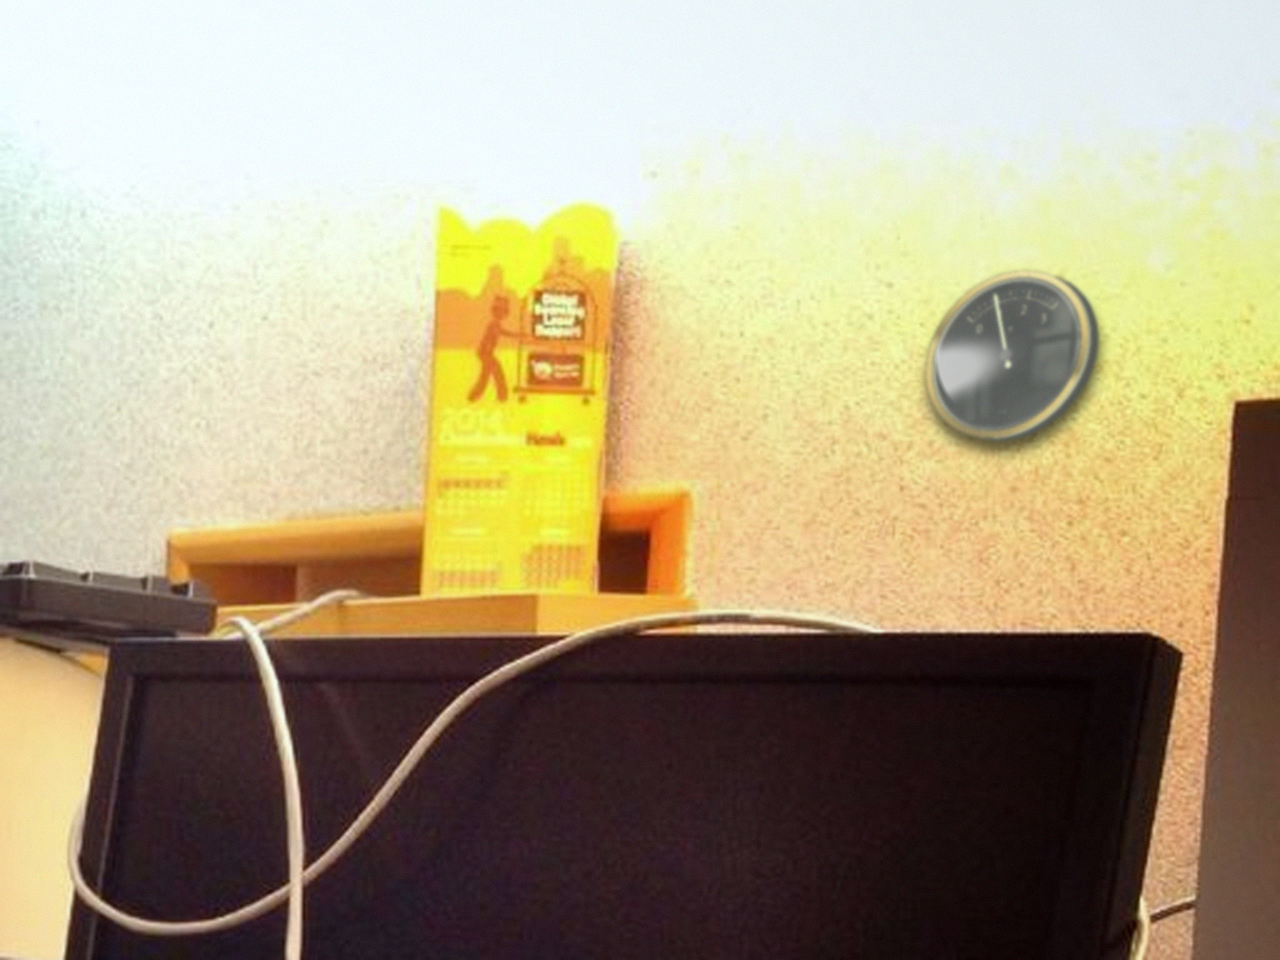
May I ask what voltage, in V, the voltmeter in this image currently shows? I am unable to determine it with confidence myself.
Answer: 1 V
